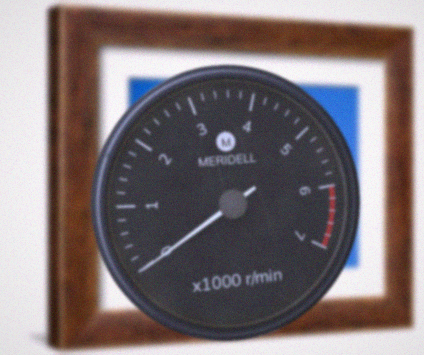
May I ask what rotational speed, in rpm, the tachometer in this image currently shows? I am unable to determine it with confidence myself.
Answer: 0 rpm
